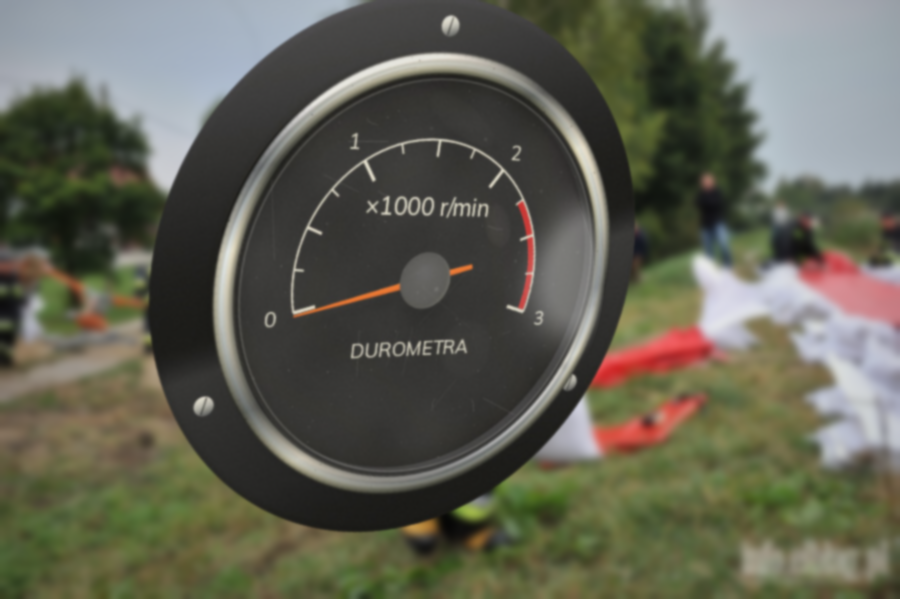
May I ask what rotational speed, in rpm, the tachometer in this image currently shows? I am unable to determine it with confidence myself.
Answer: 0 rpm
